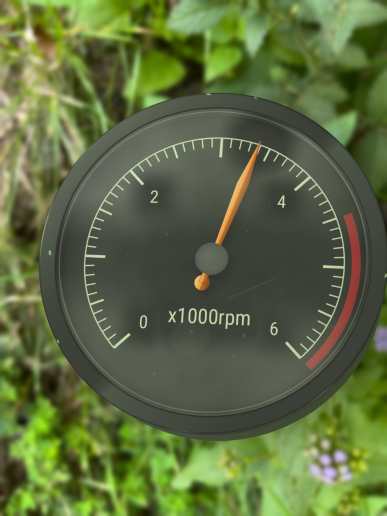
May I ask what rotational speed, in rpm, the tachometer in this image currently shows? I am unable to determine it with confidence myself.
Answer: 3400 rpm
